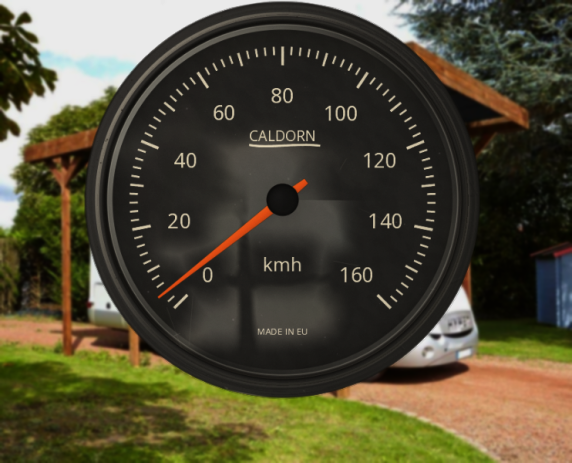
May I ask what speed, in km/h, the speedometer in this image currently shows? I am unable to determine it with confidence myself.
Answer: 4 km/h
